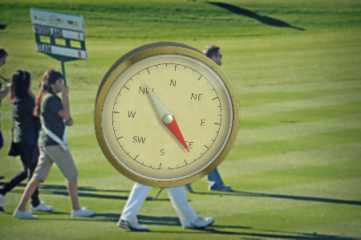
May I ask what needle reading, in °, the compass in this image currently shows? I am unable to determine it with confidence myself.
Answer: 140 °
